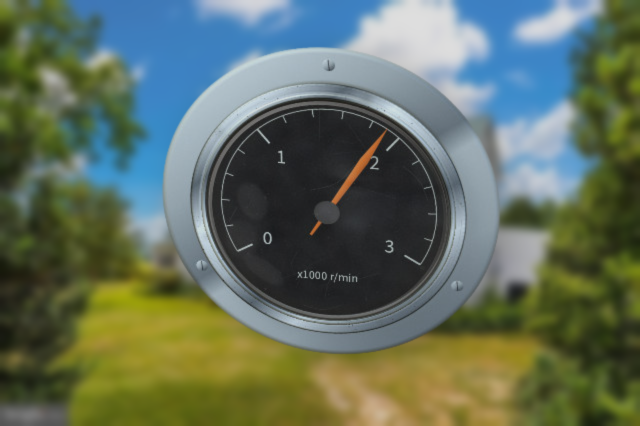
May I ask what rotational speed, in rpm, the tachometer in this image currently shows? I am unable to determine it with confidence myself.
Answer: 1900 rpm
